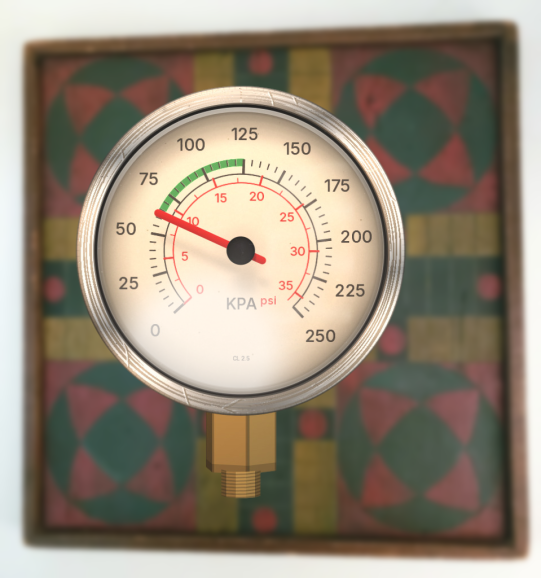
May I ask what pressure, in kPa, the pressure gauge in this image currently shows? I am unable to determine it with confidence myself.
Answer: 62.5 kPa
